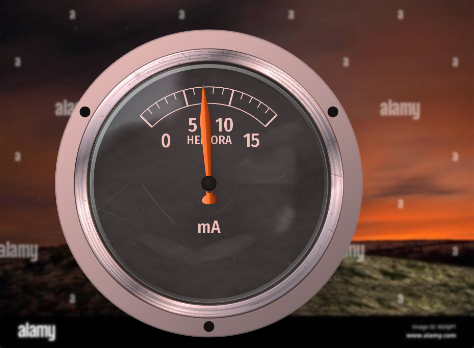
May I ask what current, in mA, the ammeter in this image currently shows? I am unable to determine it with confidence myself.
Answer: 7 mA
